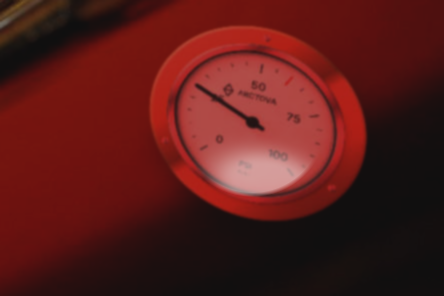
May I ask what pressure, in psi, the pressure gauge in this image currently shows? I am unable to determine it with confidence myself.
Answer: 25 psi
